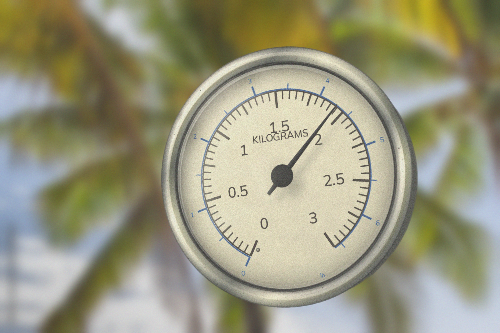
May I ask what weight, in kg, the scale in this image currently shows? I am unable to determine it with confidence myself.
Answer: 1.95 kg
